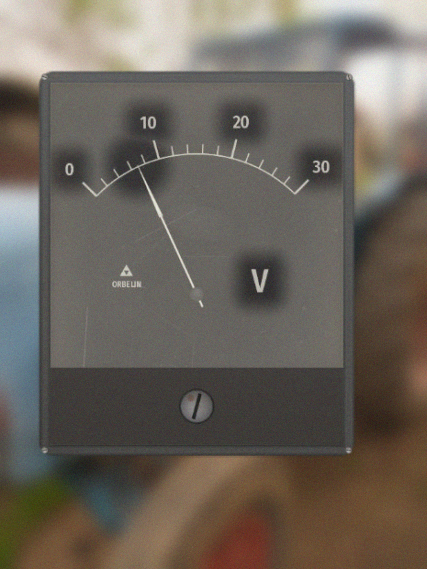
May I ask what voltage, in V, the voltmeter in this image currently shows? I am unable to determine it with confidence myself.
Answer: 7 V
